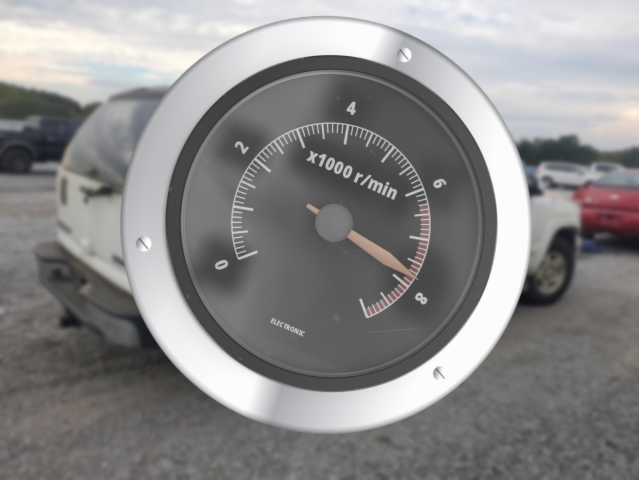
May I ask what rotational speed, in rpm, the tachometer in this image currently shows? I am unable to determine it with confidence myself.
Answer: 7800 rpm
